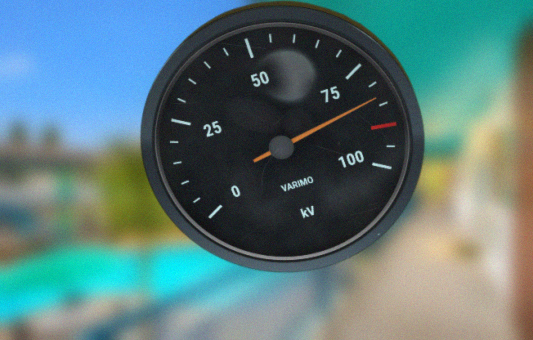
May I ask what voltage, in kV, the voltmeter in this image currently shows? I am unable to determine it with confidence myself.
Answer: 82.5 kV
